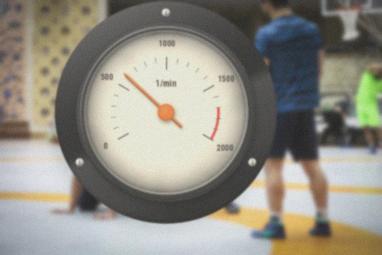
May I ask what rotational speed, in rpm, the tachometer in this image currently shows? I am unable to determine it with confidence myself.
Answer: 600 rpm
